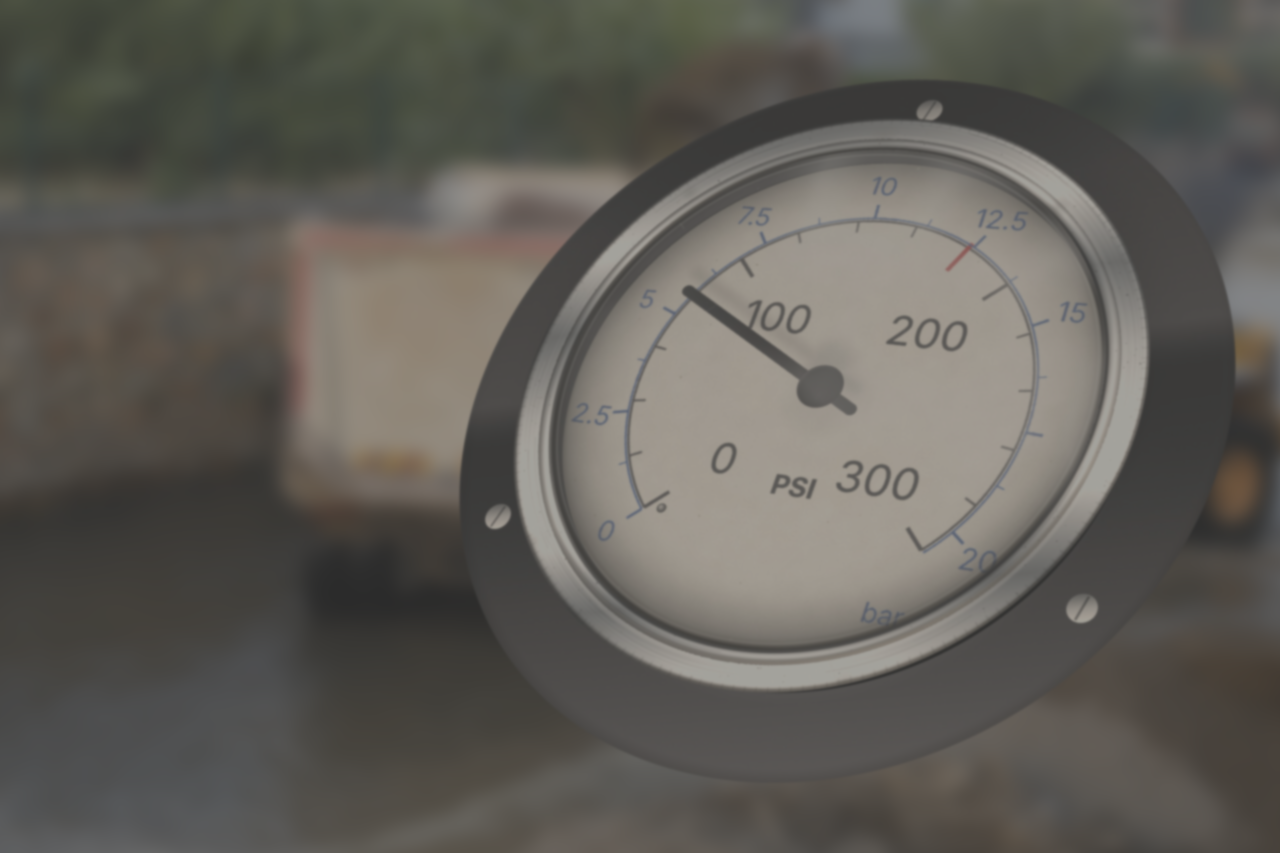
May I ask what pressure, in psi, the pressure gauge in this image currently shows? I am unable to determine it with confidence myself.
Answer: 80 psi
